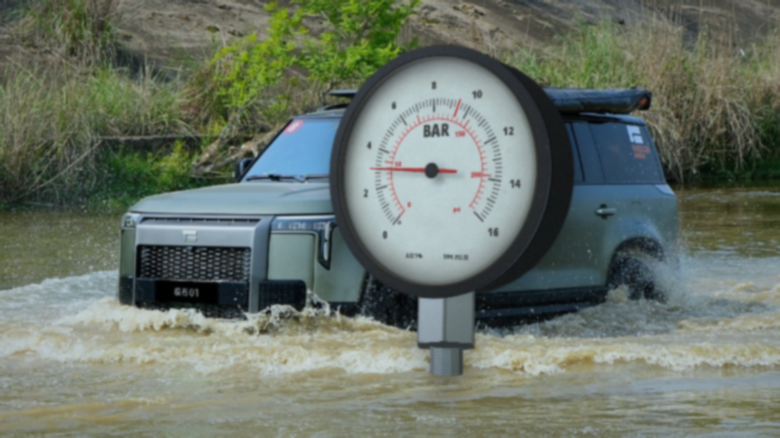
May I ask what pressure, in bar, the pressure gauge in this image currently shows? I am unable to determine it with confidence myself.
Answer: 3 bar
